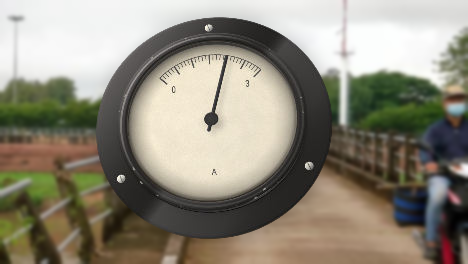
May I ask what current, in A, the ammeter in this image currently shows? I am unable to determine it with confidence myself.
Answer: 2 A
